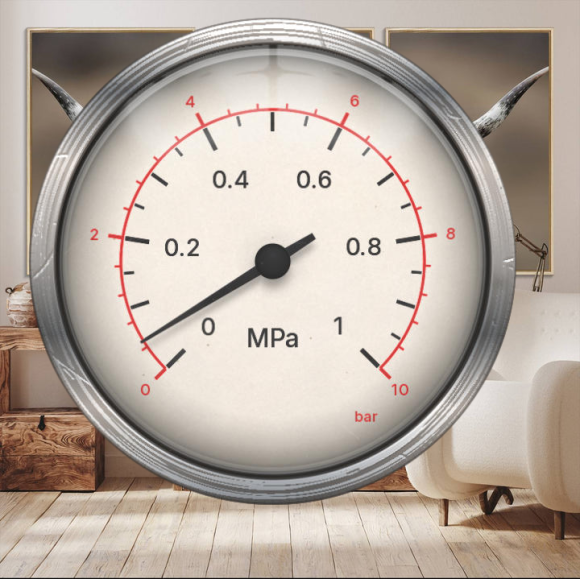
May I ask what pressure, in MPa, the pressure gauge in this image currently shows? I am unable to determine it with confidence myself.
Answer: 0.05 MPa
